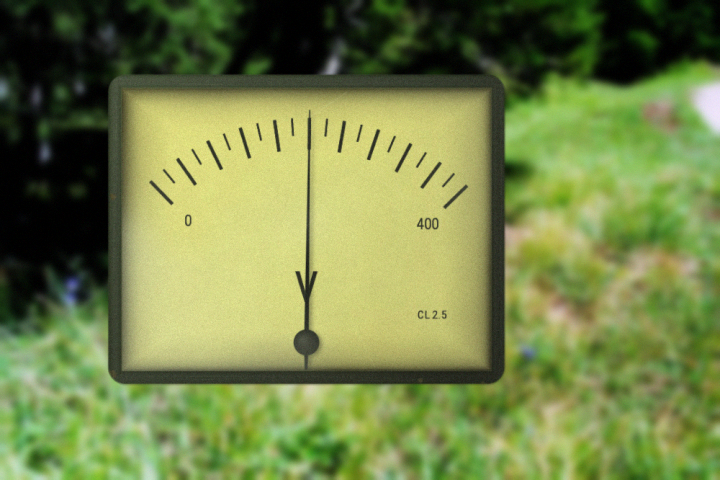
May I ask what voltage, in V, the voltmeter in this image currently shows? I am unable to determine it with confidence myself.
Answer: 200 V
